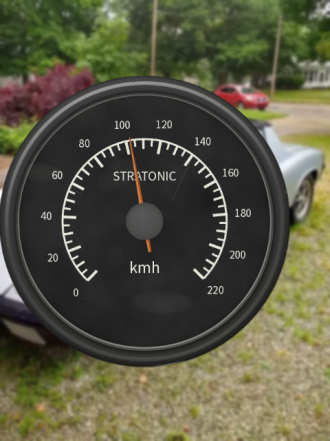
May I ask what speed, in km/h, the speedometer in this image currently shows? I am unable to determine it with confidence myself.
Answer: 102.5 km/h
